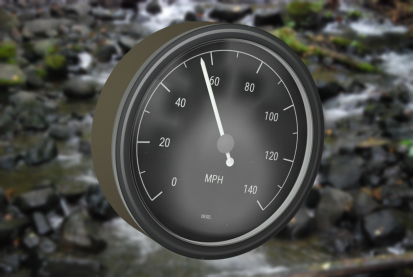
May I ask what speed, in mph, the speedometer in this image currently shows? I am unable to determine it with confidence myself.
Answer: 55 mph
